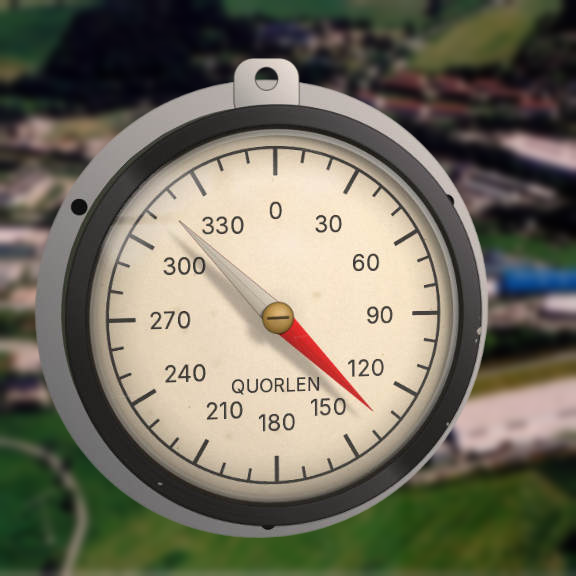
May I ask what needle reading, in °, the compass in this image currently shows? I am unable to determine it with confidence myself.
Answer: 135 °
